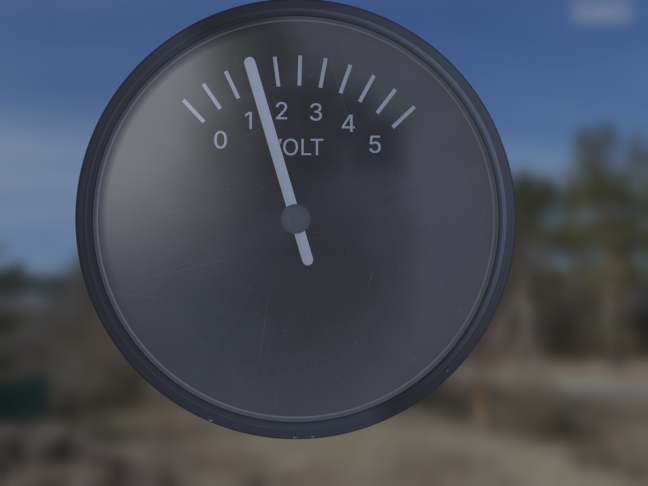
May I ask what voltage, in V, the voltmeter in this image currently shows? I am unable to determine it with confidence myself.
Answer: 1.5 V
